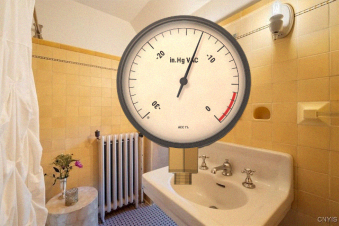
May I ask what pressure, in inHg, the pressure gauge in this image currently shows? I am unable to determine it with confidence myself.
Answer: -13 inHg
